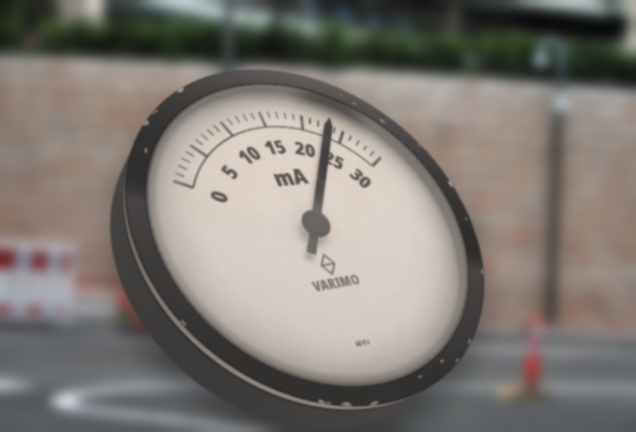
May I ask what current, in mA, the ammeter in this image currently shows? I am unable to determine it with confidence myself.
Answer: 23 mA
